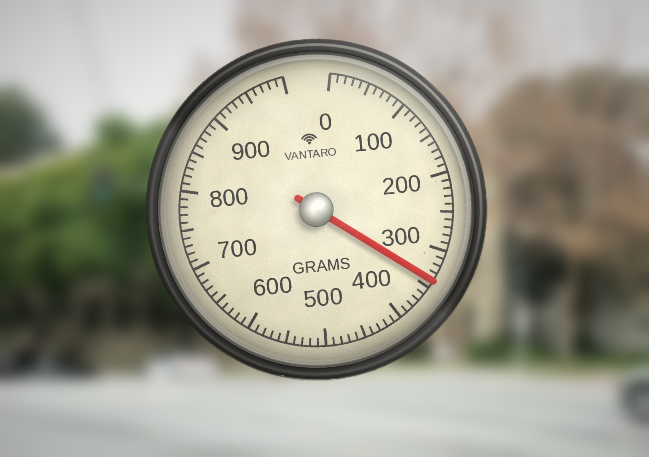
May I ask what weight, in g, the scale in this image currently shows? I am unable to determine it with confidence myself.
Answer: 340 g
